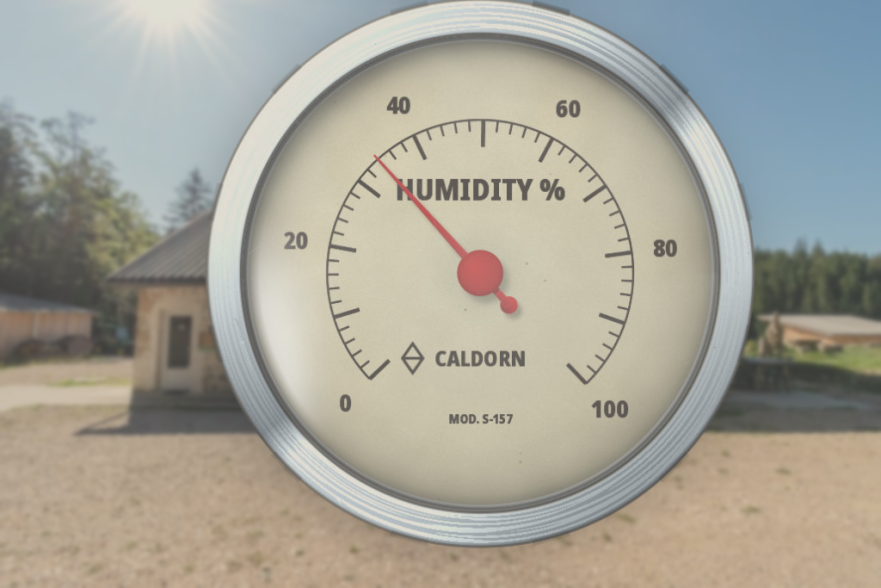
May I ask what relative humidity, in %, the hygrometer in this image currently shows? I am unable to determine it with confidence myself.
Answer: 34 %
